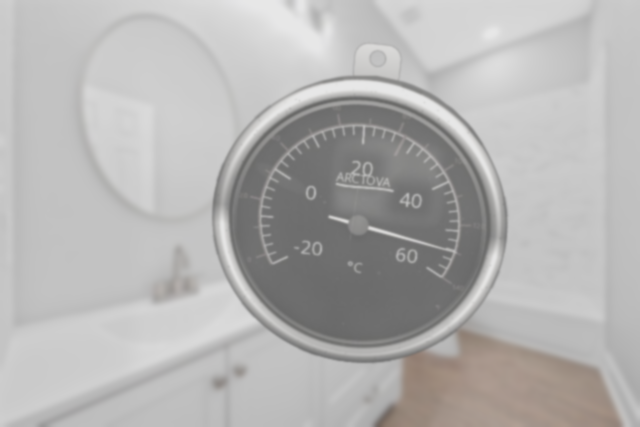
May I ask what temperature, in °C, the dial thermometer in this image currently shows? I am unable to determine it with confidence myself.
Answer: 54 °C
